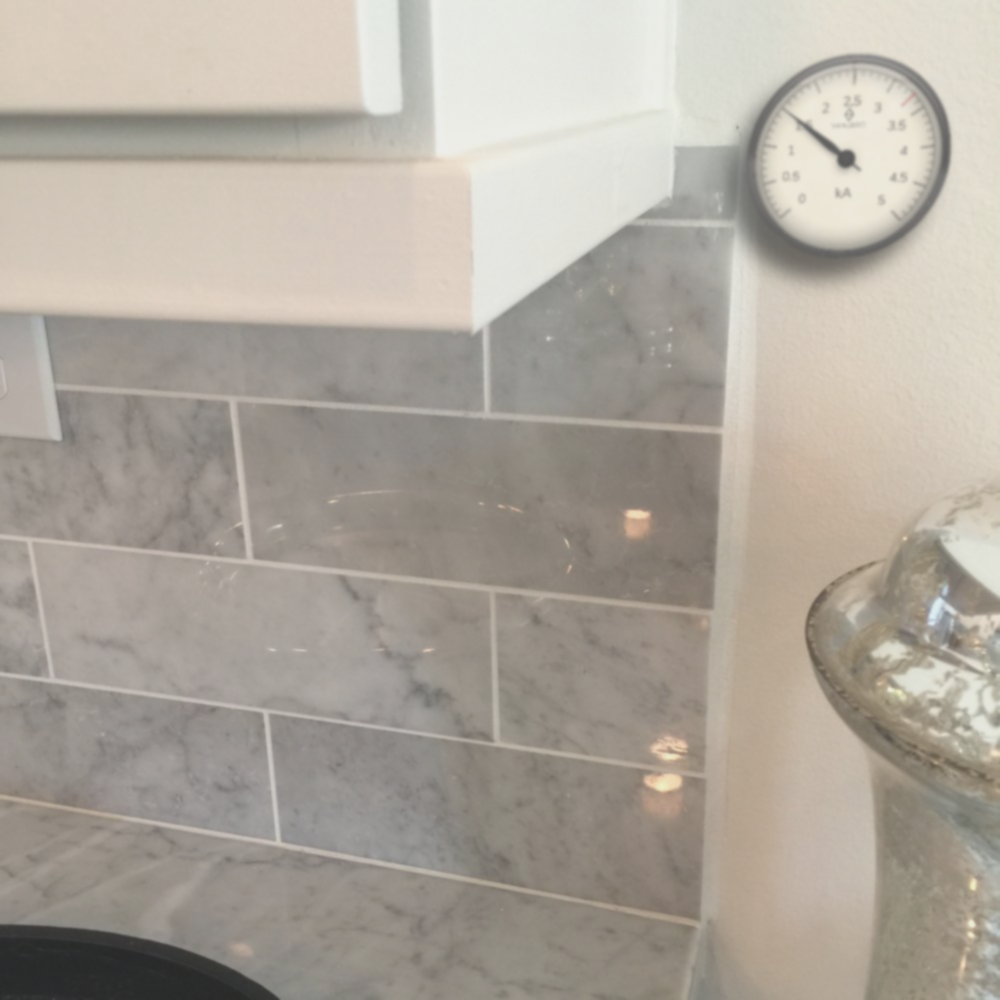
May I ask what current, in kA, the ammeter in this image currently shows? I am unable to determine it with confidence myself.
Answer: 1.5 kA
